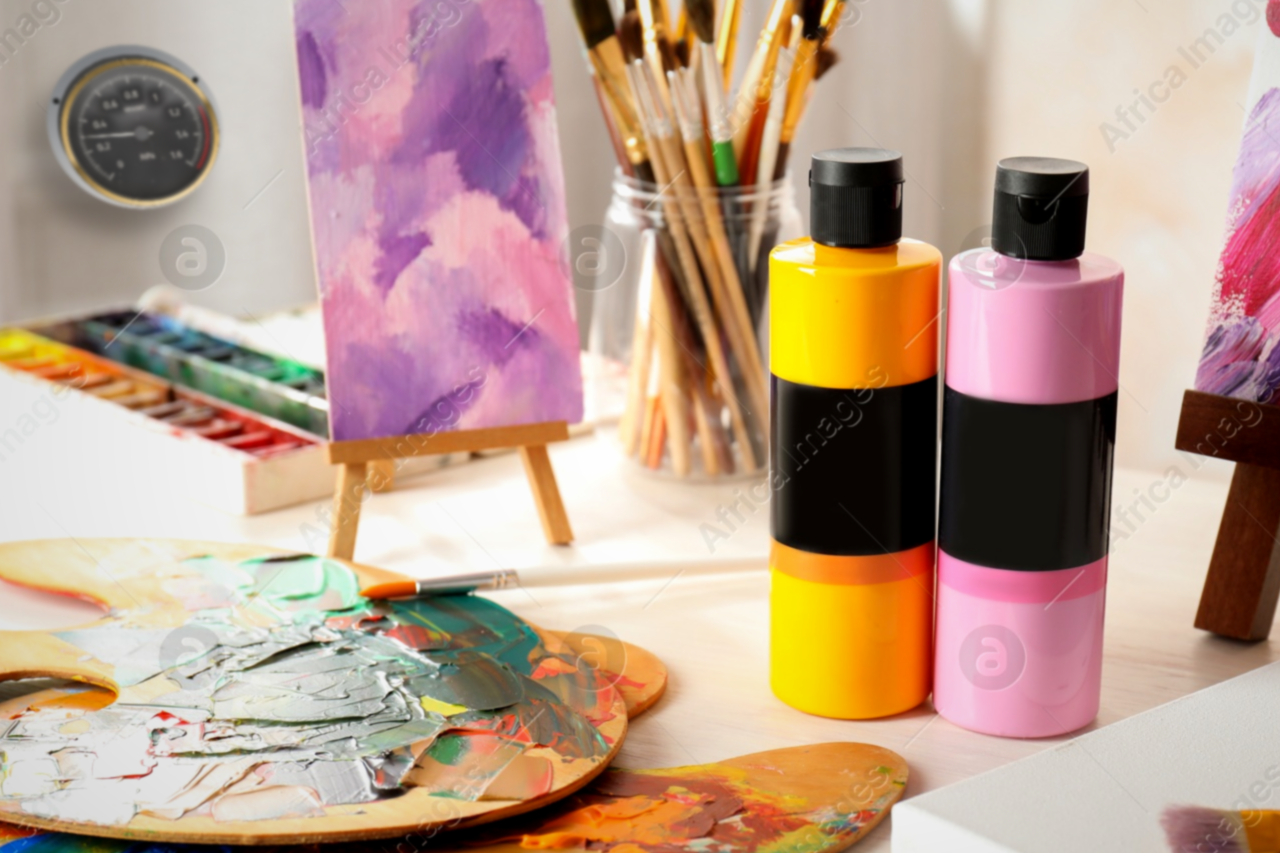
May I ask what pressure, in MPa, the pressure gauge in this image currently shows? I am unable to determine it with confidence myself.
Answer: 0.3 MPa
